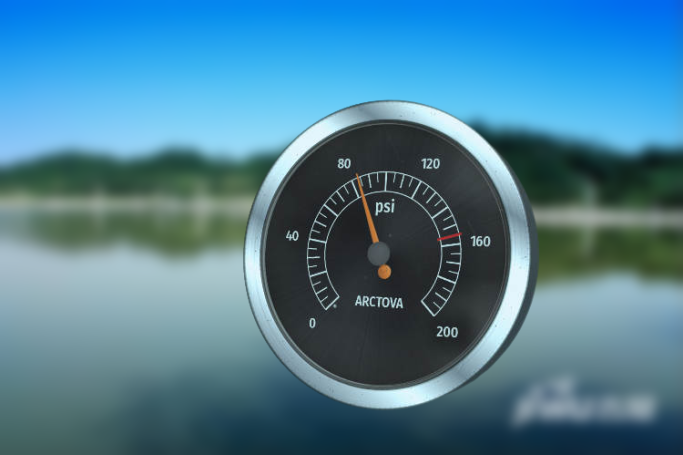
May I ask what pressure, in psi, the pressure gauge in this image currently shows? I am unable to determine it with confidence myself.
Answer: 85 psi
